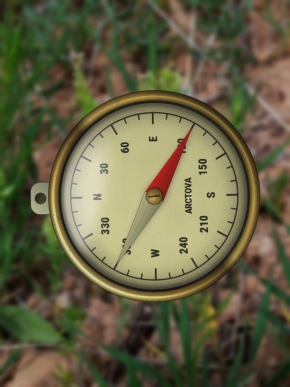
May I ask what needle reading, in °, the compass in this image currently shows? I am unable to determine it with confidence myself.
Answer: 120 °
